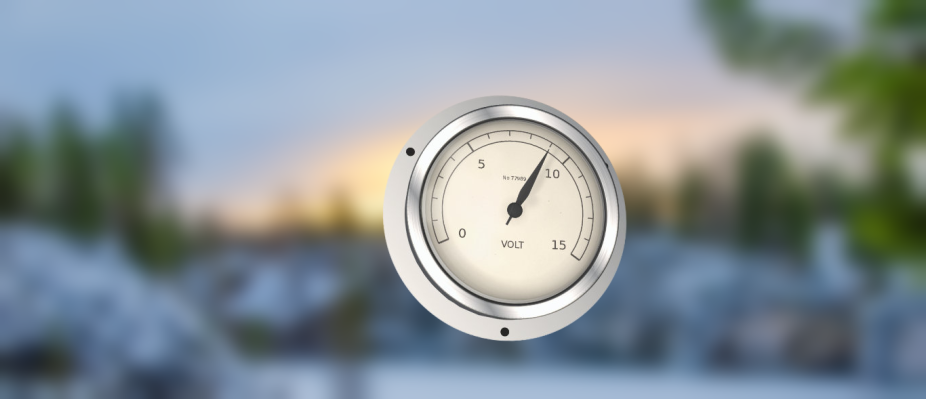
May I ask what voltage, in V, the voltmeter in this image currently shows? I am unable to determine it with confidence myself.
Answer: 9 V
